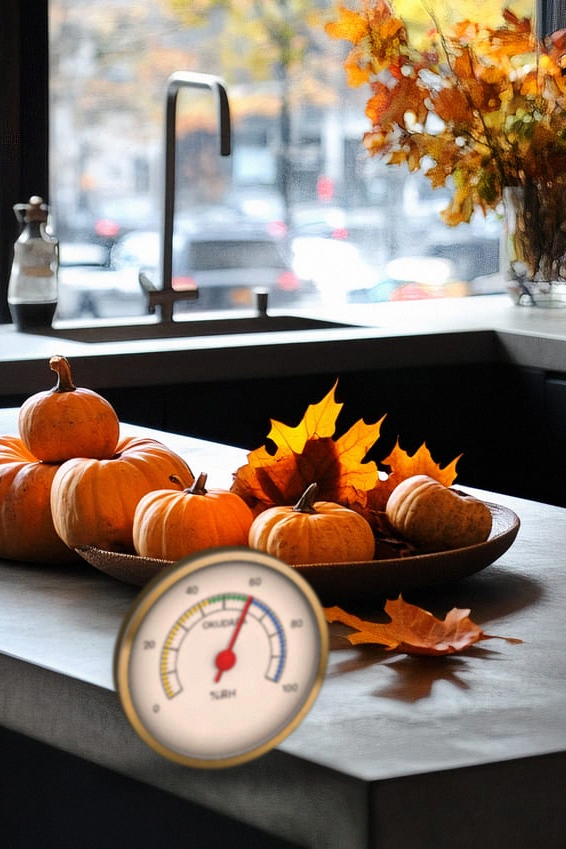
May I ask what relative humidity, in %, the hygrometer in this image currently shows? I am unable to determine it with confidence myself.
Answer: 60 %
